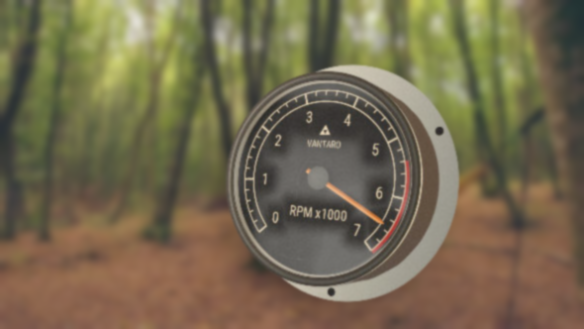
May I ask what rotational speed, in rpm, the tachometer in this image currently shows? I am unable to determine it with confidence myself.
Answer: 6500 rpm
